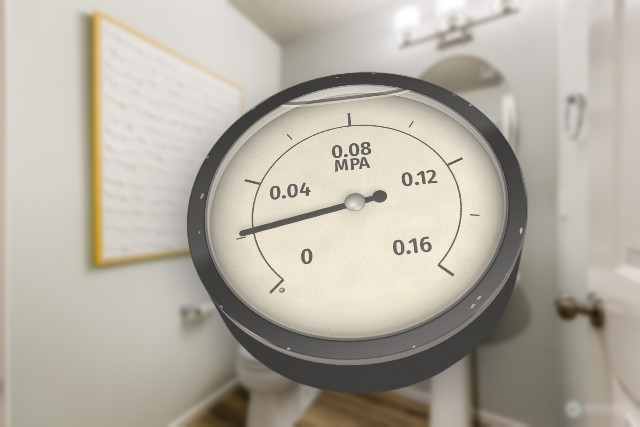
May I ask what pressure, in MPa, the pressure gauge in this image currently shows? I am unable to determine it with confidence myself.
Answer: 0.02 MPa
